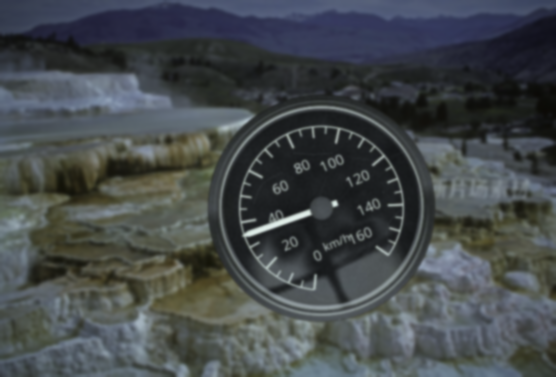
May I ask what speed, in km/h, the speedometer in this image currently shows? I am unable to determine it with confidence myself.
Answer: 35 km/h
